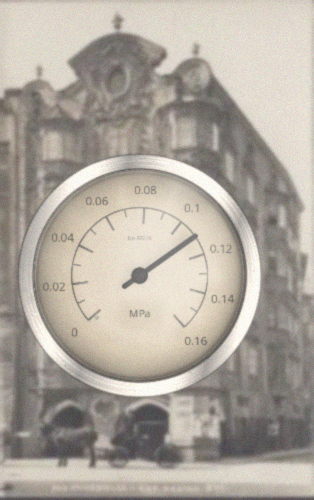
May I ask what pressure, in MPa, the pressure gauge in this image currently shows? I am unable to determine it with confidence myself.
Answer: 0.11 MPa
